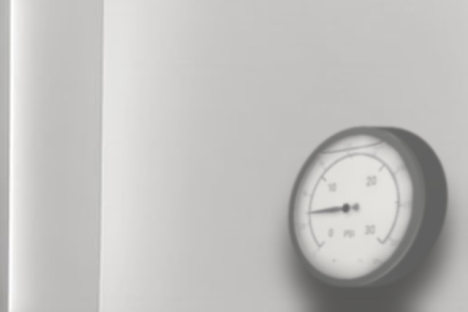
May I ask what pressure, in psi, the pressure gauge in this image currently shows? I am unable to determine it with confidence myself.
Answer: 5 psi
